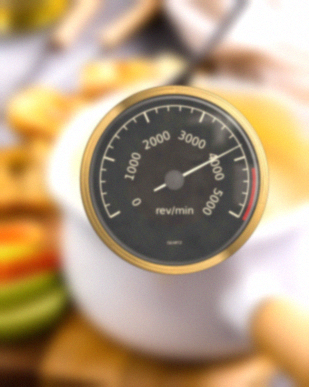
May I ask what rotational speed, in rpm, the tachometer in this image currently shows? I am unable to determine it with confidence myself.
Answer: 3800 rpm
